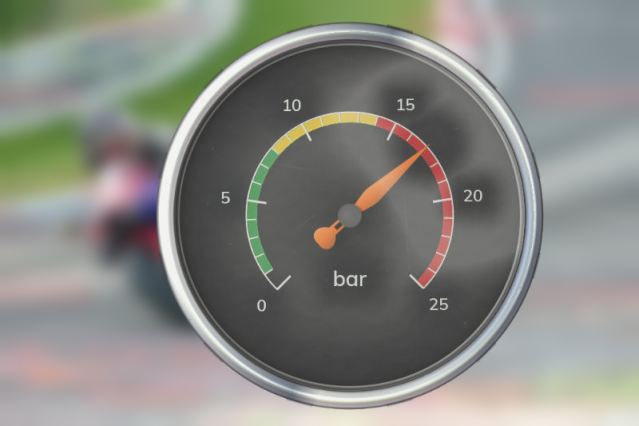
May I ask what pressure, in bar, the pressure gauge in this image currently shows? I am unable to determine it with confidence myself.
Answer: 17 bar
